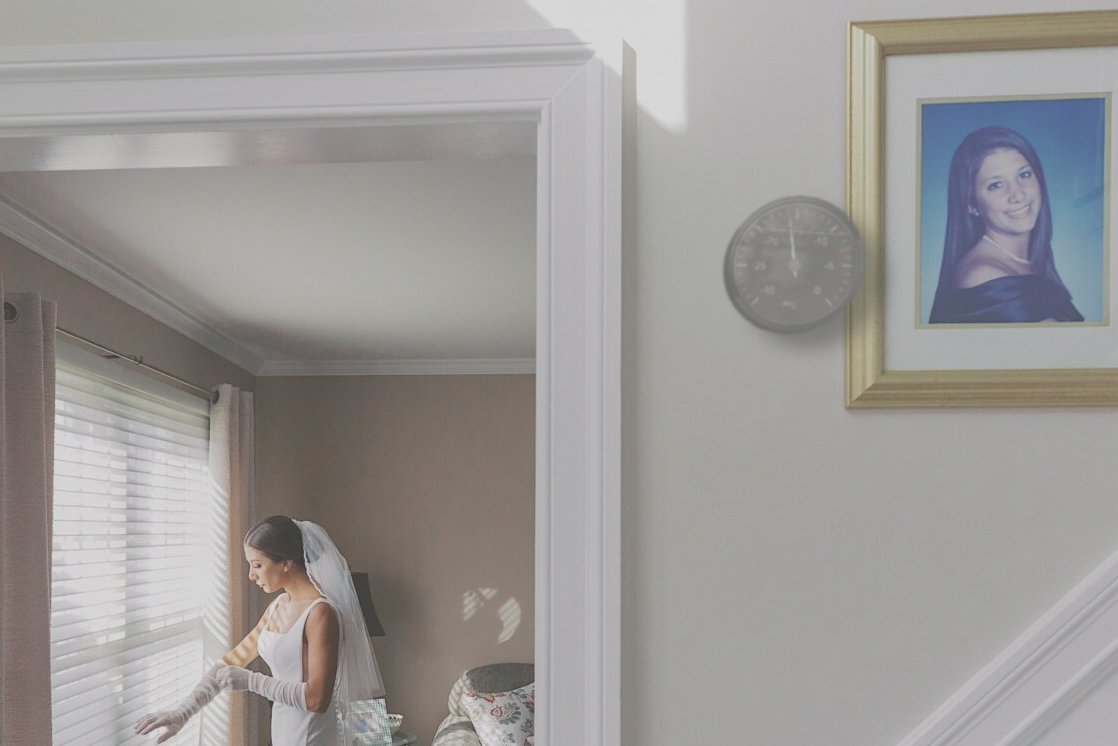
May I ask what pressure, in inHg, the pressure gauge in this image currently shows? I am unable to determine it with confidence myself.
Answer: -16 inHg
